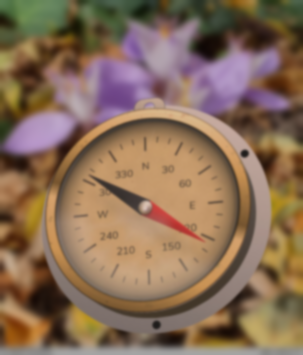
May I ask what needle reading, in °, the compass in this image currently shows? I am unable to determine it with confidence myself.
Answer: 125 °
